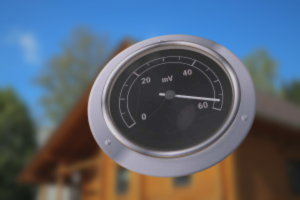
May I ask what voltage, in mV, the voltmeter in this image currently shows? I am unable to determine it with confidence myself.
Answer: 57.5 mV
